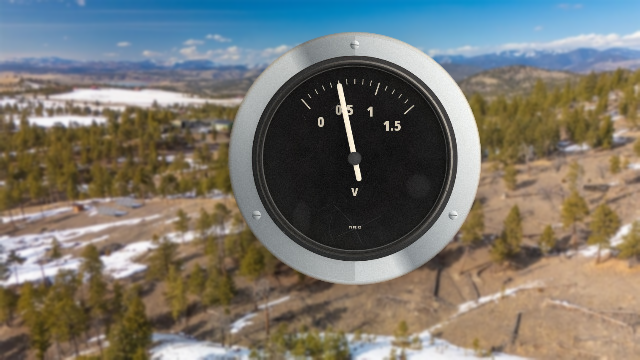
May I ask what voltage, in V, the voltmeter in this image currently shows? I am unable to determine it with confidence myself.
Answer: 0.5 V
